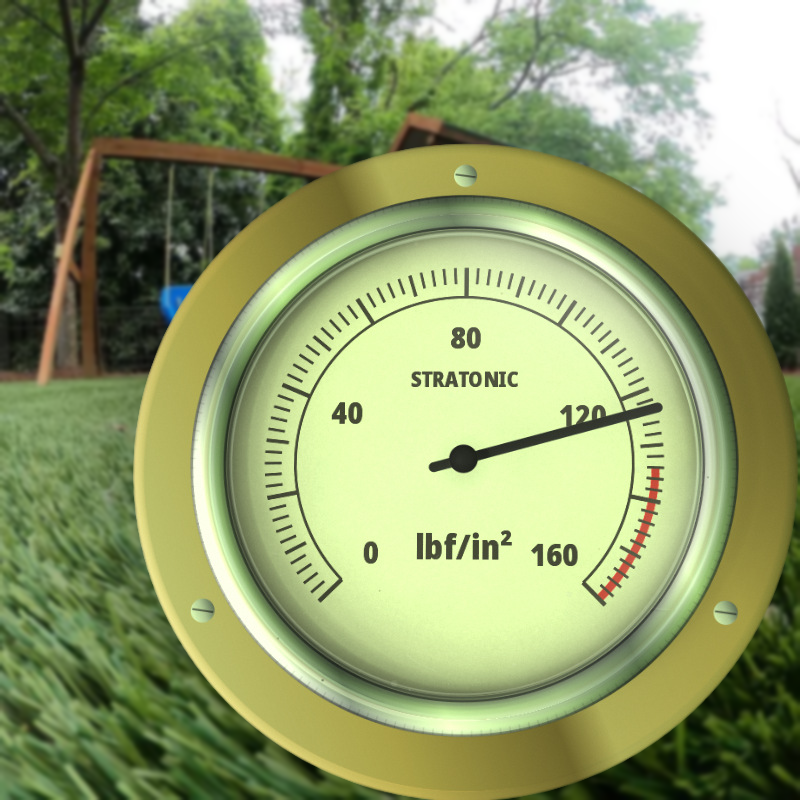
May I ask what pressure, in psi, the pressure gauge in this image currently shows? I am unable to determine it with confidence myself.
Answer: 124 psi
